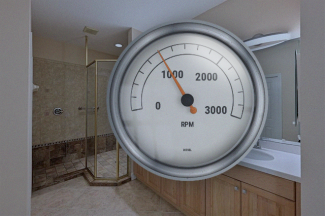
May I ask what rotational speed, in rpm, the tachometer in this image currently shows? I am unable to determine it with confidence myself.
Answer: 1000 rpm
